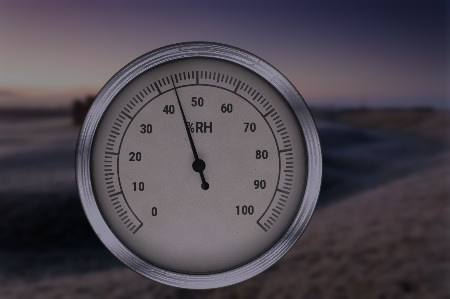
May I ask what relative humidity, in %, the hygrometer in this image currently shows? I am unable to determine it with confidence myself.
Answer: 44 %
